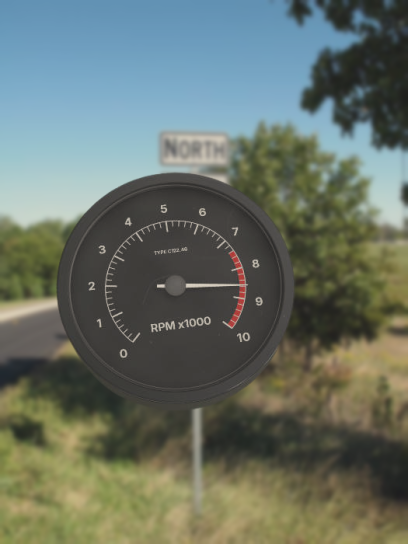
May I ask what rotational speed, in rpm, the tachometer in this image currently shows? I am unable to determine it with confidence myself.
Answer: 8600 rpm
